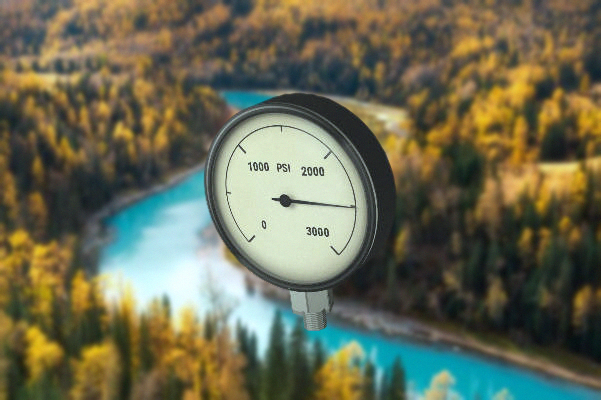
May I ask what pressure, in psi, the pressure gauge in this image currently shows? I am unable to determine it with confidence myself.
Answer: 2500 psi
